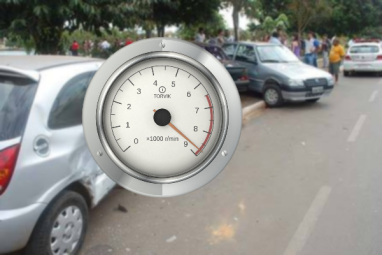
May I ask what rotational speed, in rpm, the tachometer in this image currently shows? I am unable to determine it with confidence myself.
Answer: 8750 rpm
